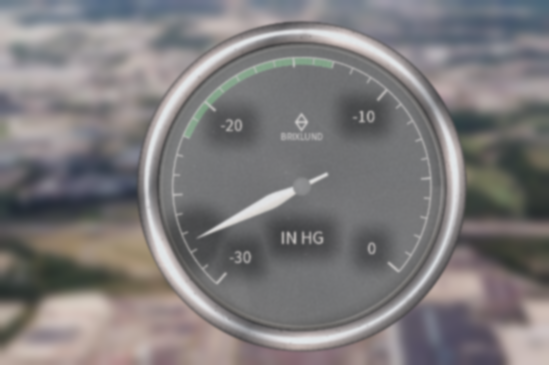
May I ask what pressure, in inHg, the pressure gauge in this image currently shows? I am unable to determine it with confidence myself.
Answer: -27.5 inHg
